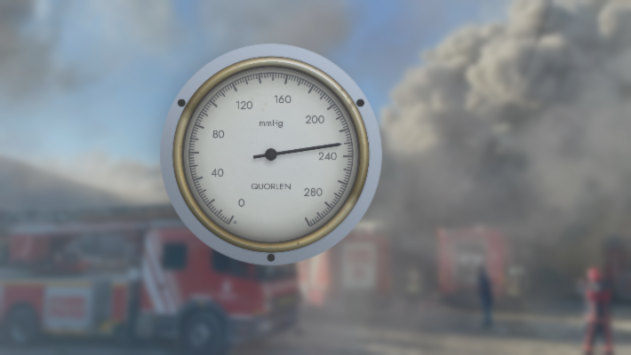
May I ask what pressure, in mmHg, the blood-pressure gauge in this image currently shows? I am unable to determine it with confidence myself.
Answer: 230 mmHg
